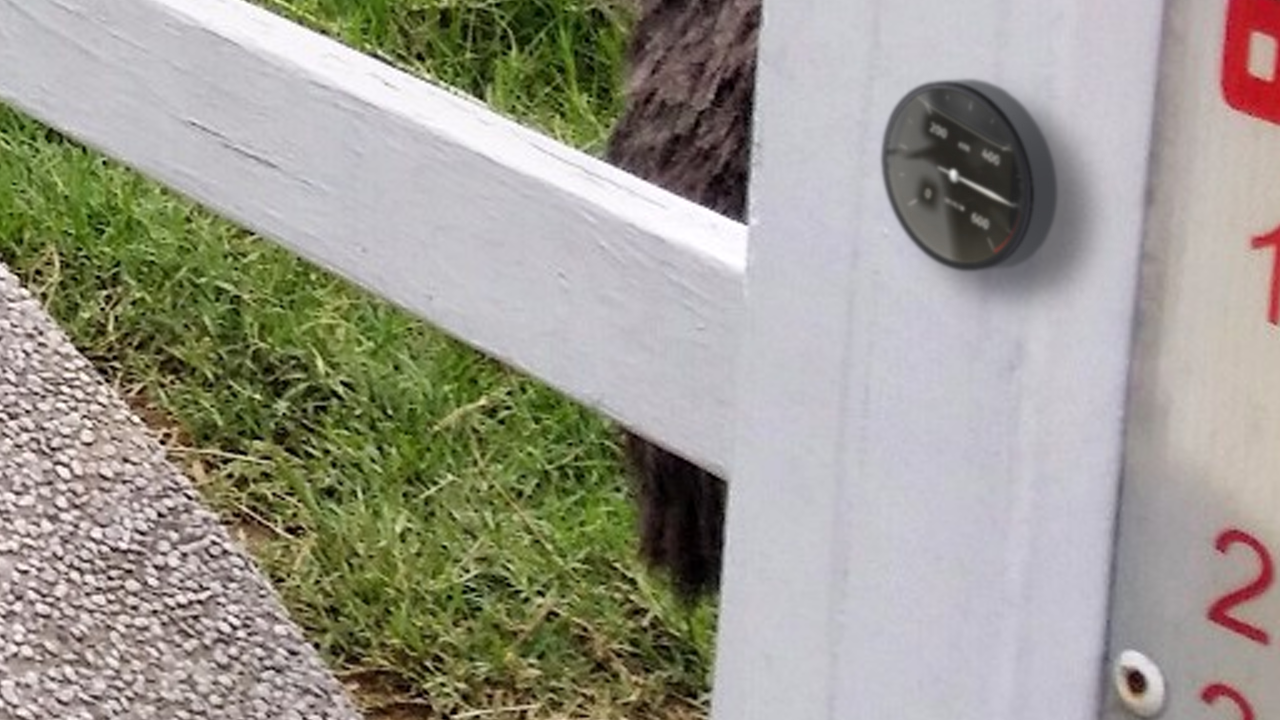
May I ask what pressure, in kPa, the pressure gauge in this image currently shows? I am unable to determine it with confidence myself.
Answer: 500 kPa
